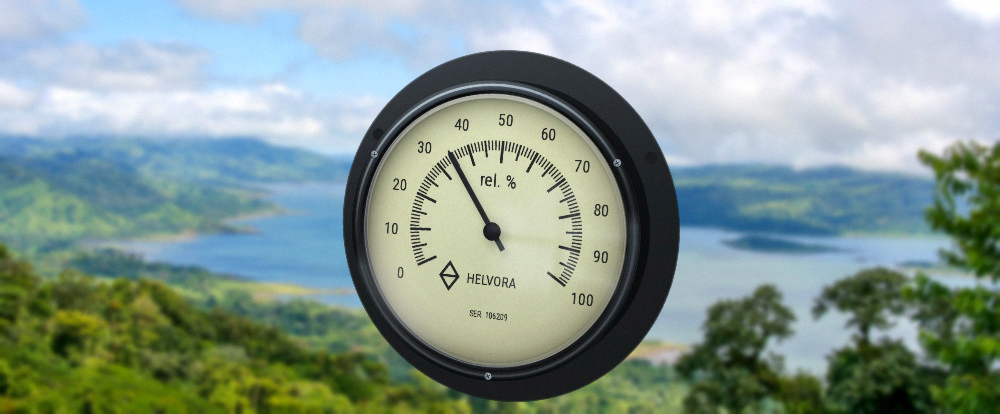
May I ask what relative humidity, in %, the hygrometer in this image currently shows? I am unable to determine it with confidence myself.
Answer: 35 %
